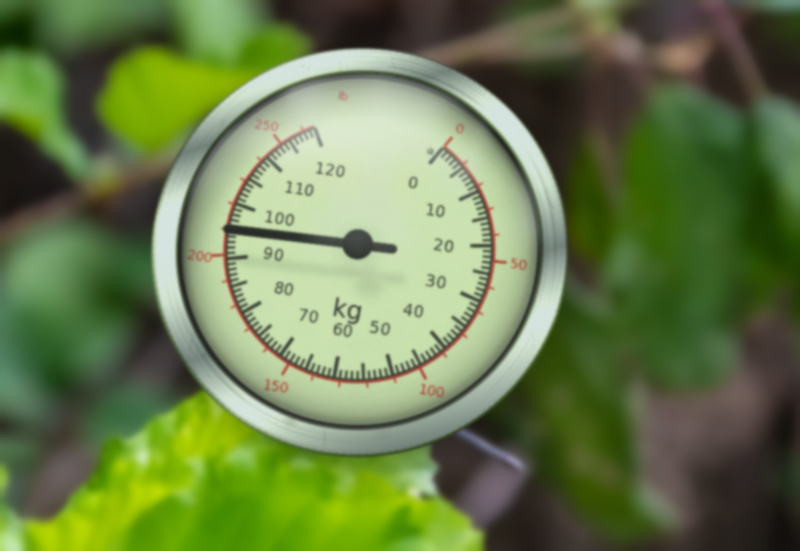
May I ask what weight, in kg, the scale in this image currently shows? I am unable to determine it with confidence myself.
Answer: 95 kg
